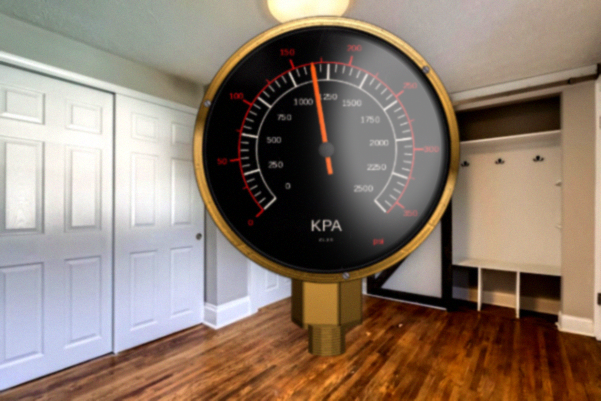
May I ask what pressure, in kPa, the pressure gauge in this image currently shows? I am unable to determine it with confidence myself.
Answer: 1150 kPa
